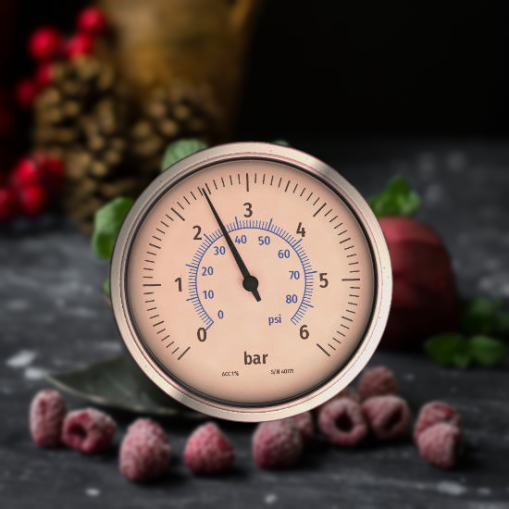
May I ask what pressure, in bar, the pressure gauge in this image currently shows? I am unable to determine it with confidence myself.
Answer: 2.45 bar
